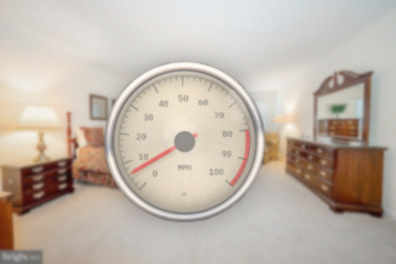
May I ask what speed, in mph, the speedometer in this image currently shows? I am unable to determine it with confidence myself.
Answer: 6 mph
